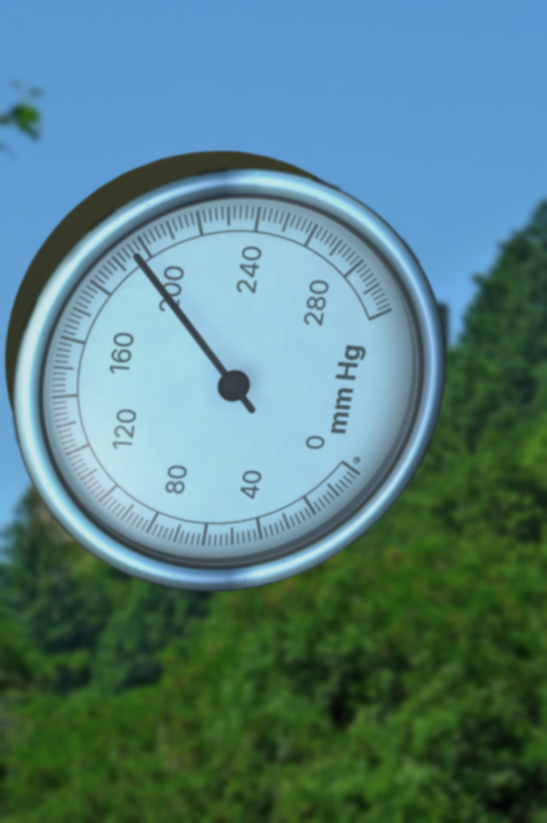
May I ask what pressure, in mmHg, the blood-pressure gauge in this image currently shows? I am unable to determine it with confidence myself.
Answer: 196 mmHg
